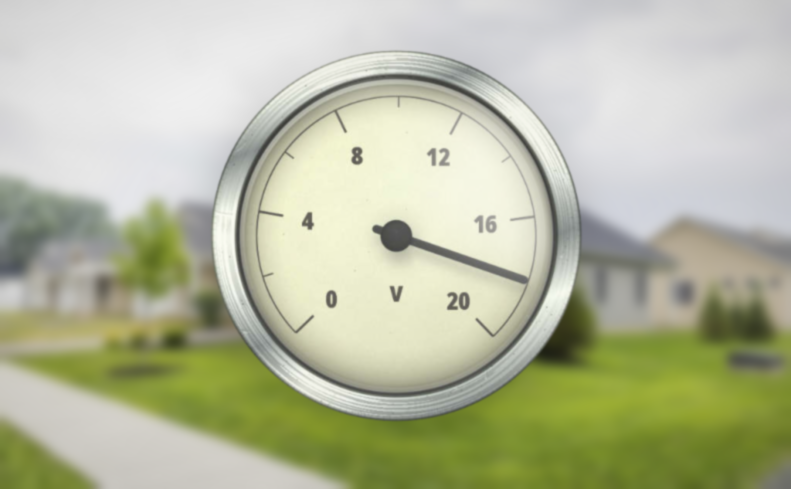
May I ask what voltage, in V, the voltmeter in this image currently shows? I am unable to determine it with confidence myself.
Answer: 18 V
